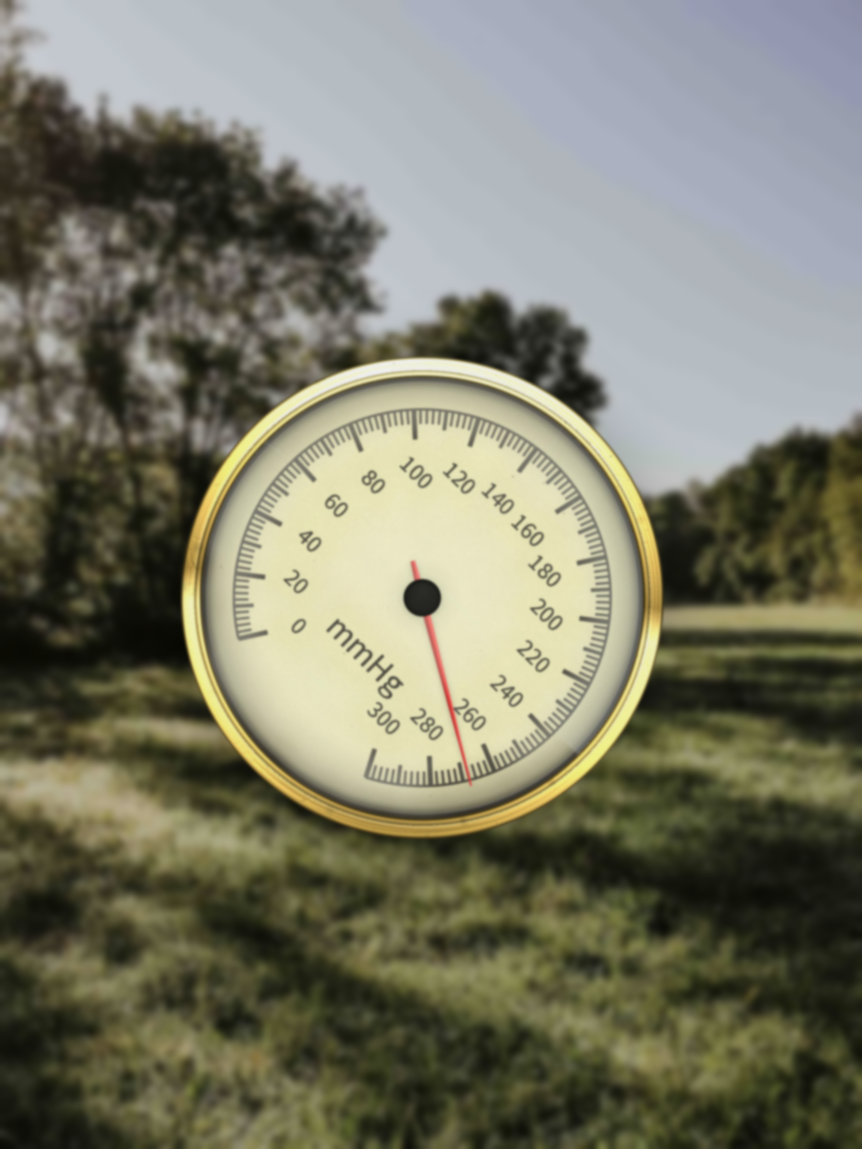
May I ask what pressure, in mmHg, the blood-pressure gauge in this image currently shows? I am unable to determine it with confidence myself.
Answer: 268 mmHg
